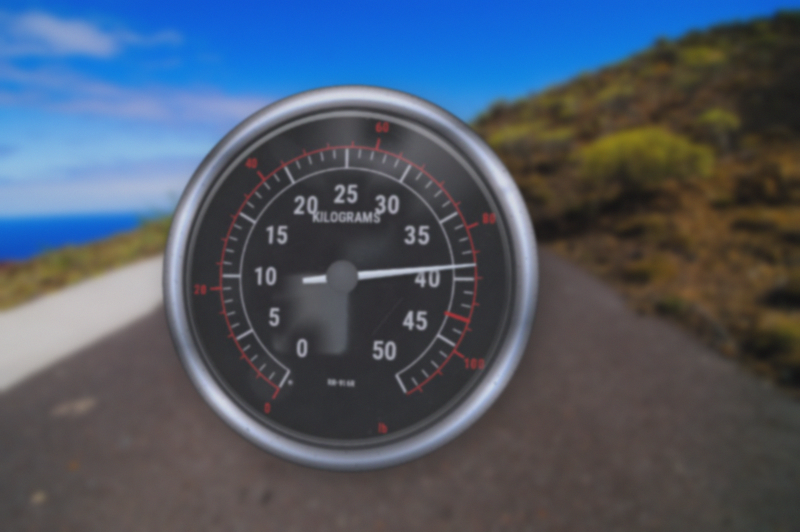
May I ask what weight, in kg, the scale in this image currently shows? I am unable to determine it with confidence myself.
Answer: 39 kg
